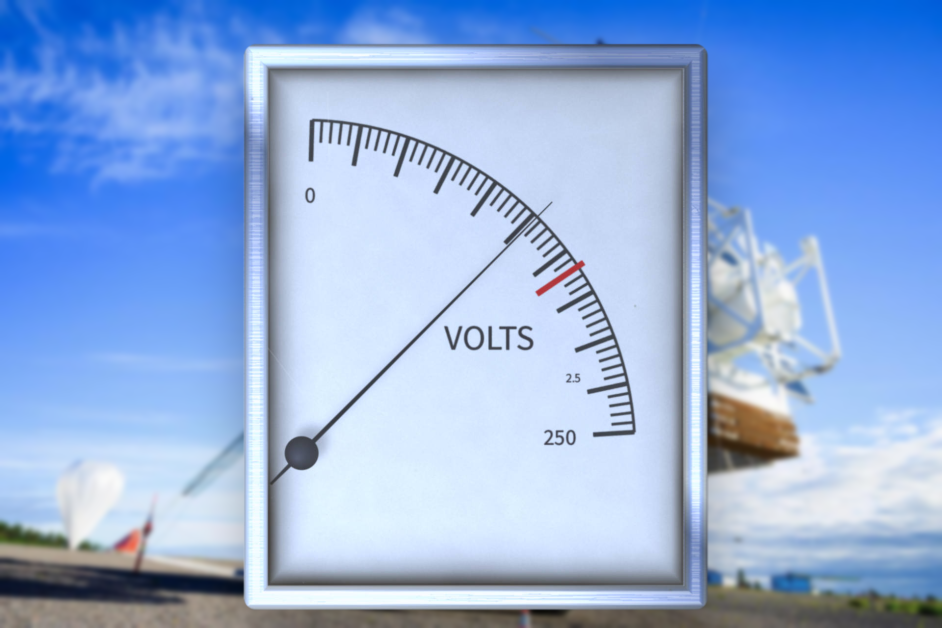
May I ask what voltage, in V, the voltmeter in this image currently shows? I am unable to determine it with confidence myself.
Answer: 127.5 V
